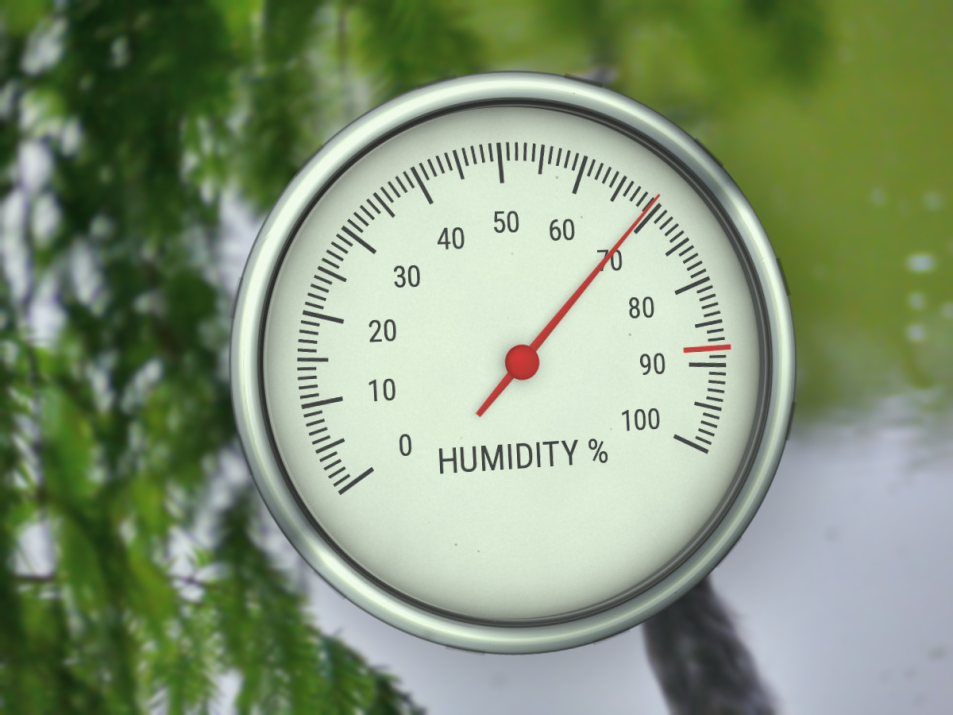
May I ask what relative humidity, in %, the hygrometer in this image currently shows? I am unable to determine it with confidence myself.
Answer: 69 %
